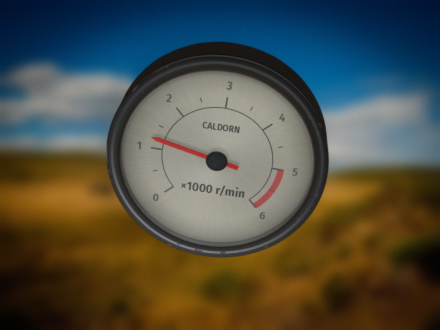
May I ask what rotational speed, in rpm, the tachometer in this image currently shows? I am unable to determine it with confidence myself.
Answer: 1250 rpm
